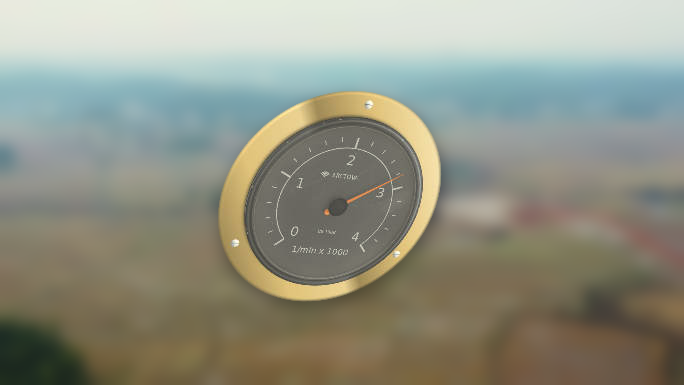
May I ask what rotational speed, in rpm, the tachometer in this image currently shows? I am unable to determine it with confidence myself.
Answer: 2800 rpm
